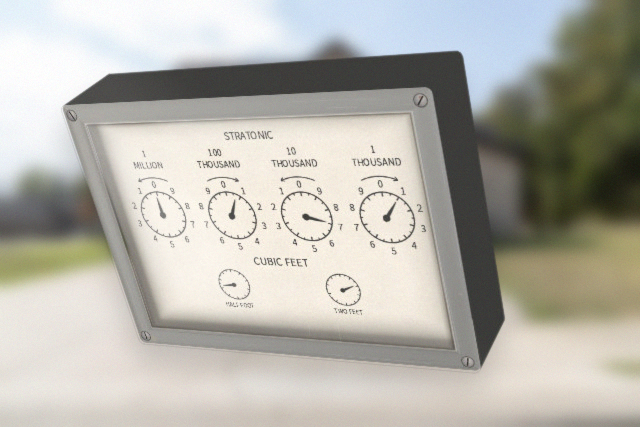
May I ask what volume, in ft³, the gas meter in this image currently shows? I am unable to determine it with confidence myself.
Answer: 7100 ft³
